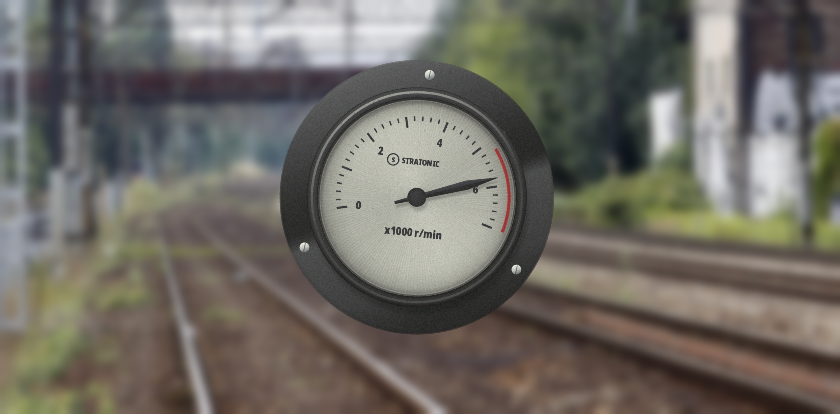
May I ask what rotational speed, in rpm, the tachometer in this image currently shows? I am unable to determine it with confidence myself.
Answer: 5800 rpm
